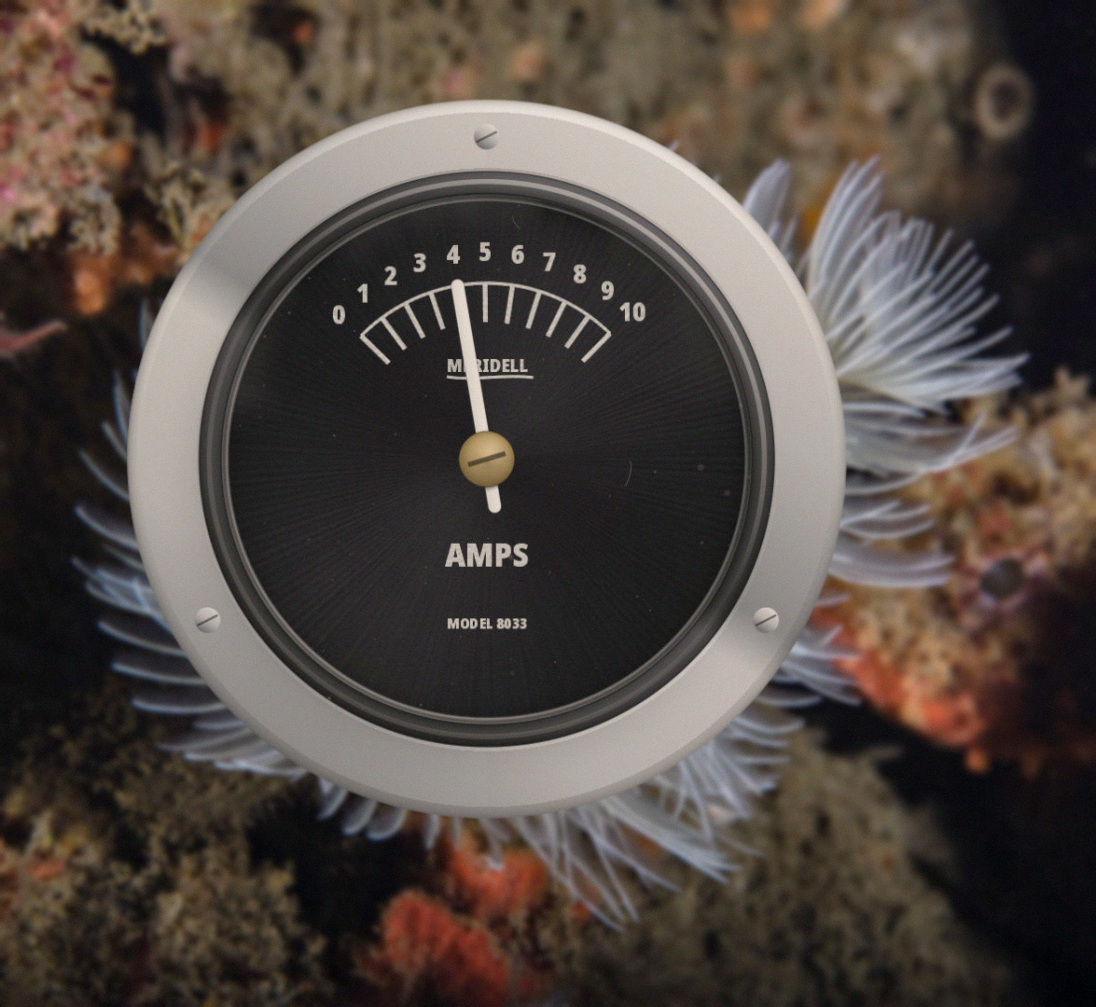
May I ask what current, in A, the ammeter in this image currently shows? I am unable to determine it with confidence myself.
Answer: 4 A
